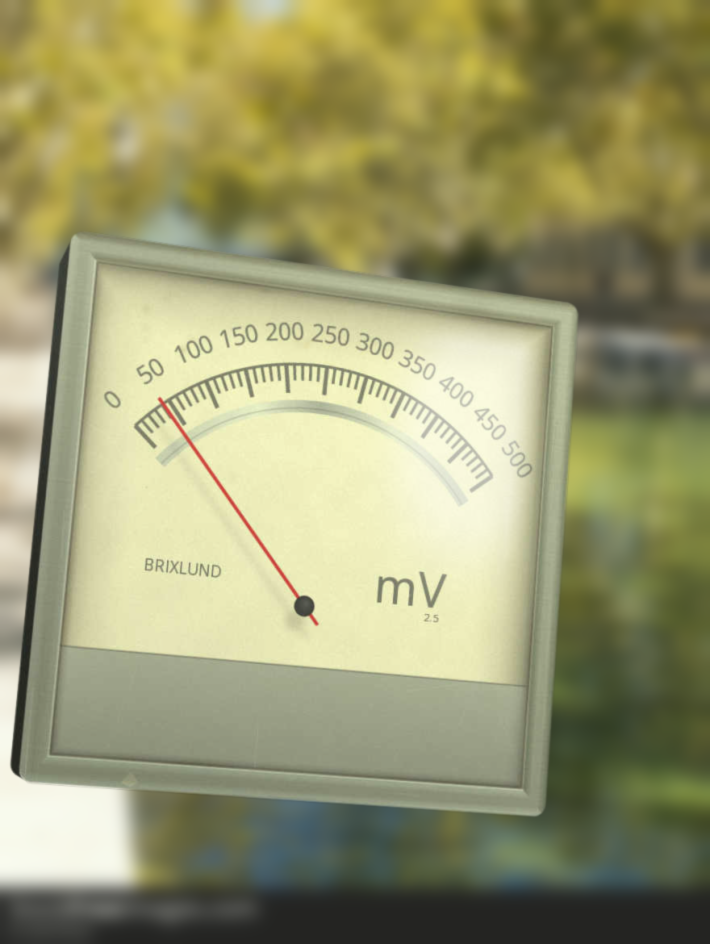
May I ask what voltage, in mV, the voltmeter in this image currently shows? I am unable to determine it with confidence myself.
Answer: 40 mV
